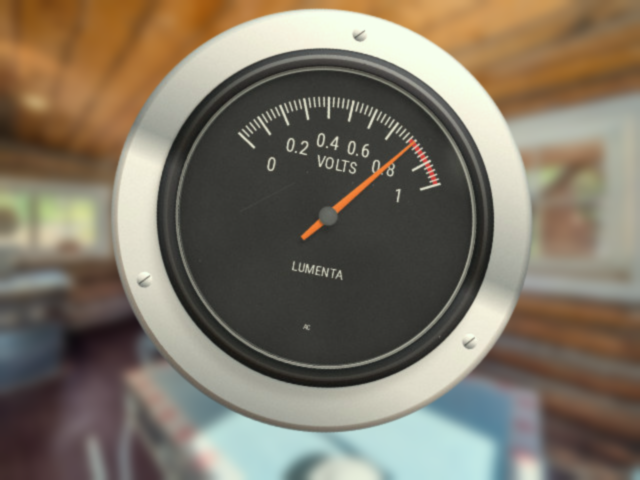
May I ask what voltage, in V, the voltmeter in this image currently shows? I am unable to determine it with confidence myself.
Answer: 0.8 V
